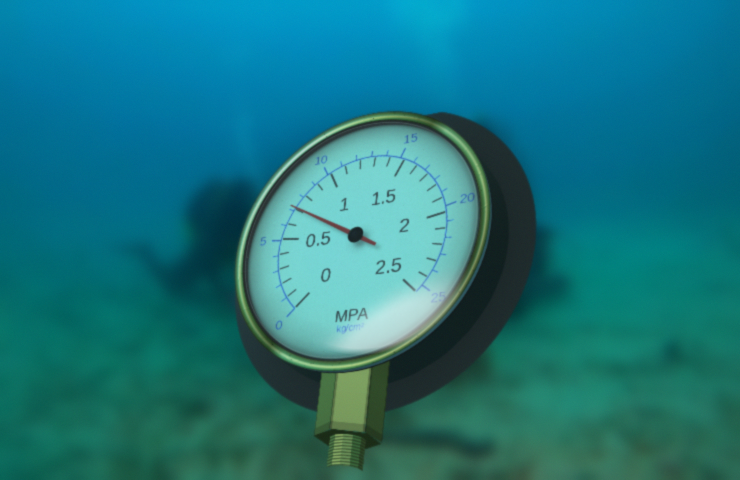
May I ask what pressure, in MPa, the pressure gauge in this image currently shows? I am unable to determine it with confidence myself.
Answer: 0.7 MPa
